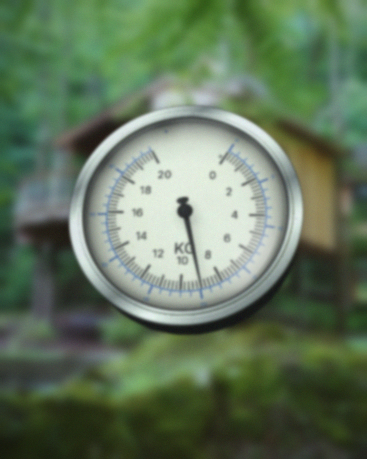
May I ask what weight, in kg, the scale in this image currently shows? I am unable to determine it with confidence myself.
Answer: 9 kg
